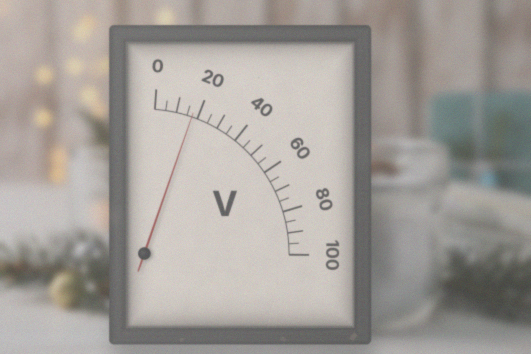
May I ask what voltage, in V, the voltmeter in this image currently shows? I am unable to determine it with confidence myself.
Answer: 17.5 V
